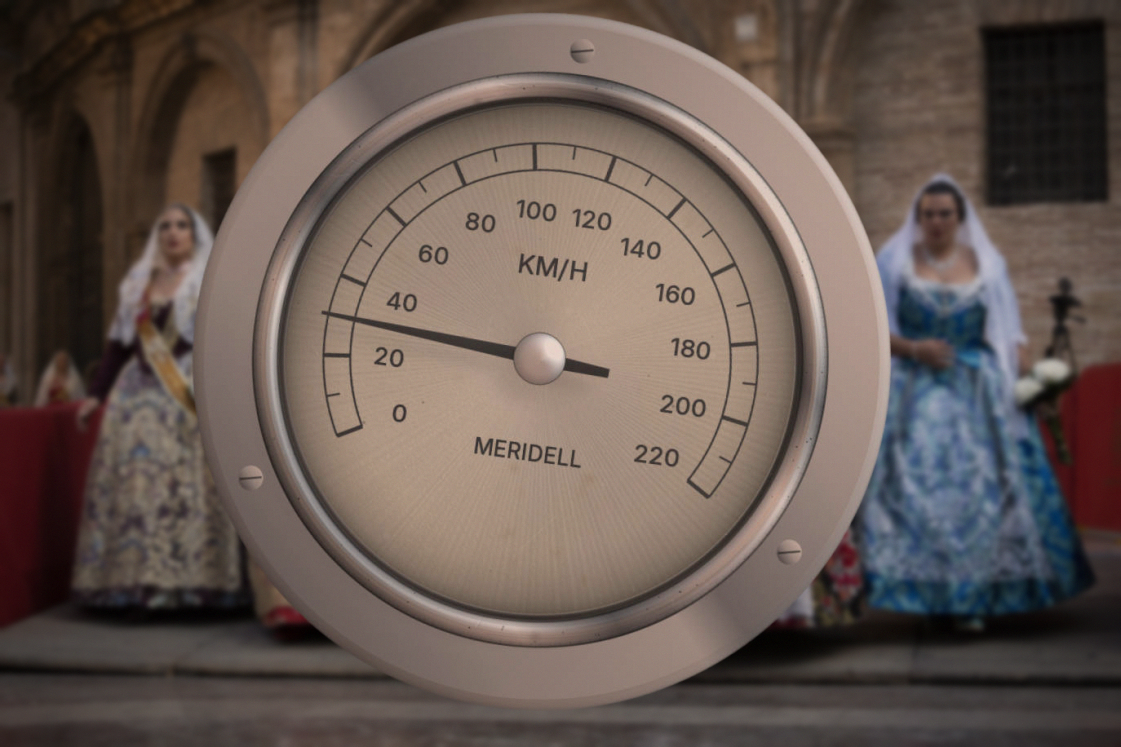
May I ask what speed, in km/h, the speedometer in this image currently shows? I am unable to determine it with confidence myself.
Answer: 30 km/h
